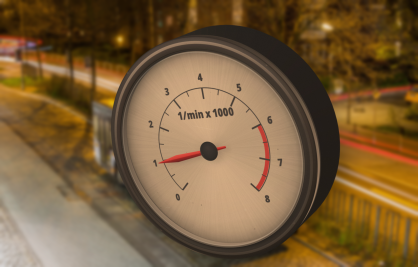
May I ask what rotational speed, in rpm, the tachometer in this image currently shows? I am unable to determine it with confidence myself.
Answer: 1000 rpm
